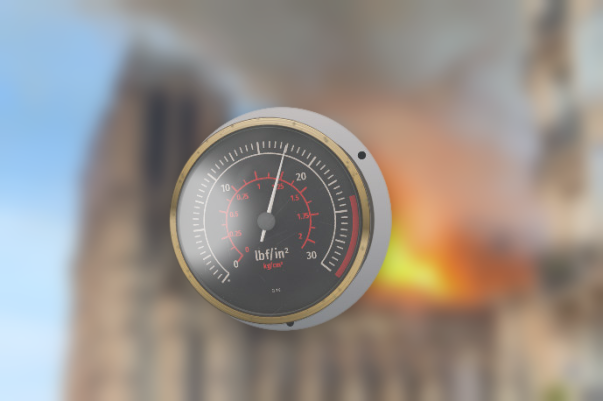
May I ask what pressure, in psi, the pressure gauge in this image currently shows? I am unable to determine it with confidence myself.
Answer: 17.5 psi
